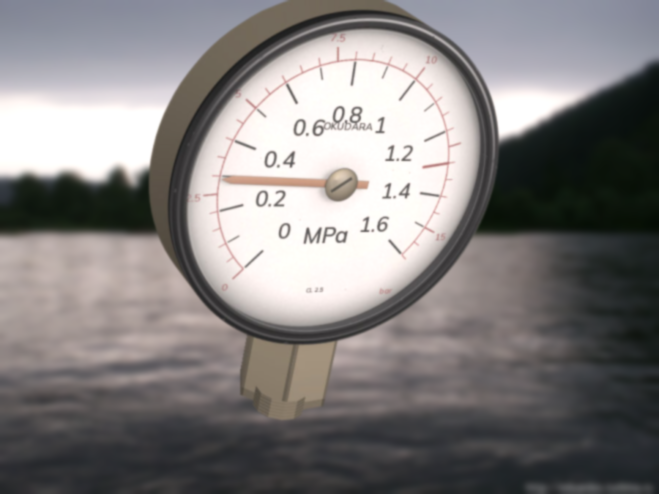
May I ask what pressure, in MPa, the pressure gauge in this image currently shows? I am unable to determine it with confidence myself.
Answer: 0.3 MPa
